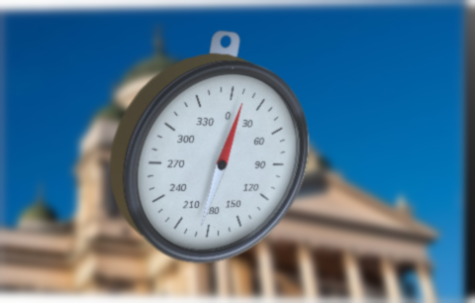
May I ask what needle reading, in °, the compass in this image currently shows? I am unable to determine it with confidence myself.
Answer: 10 °
